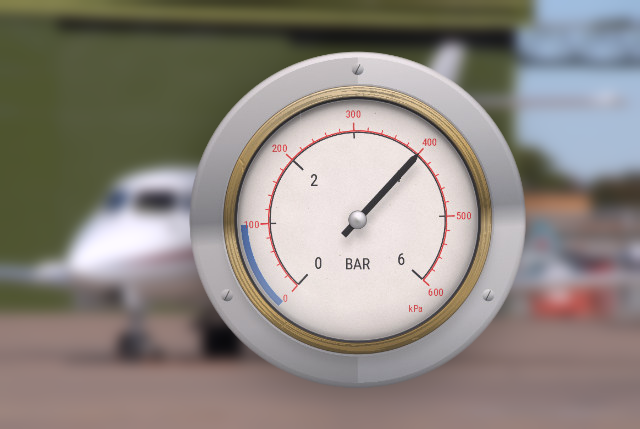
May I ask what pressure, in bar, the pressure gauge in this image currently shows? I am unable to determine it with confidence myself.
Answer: 4 bar
